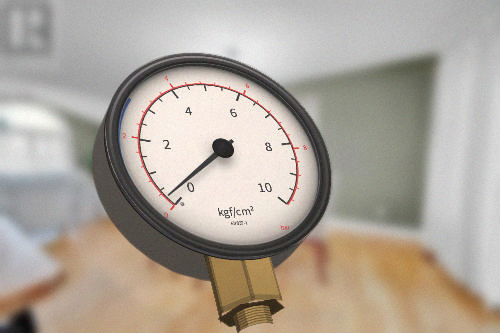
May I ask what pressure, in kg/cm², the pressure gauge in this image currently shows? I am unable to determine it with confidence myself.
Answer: 0.25 kg/cm²
